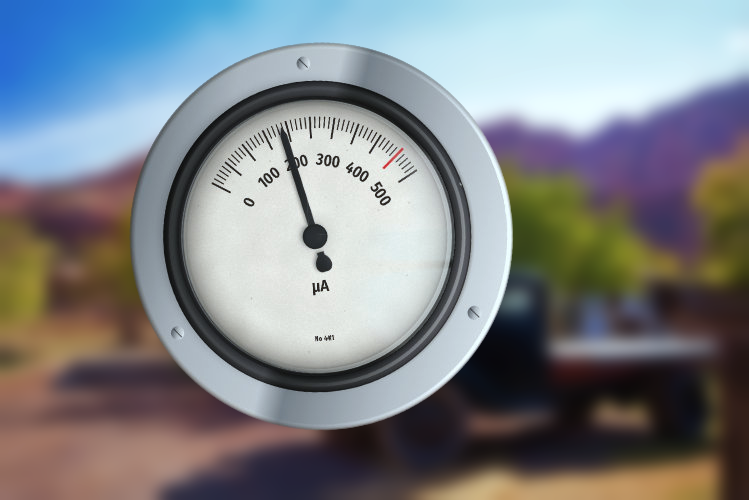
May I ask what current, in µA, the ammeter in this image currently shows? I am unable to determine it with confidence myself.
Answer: 190 µA
